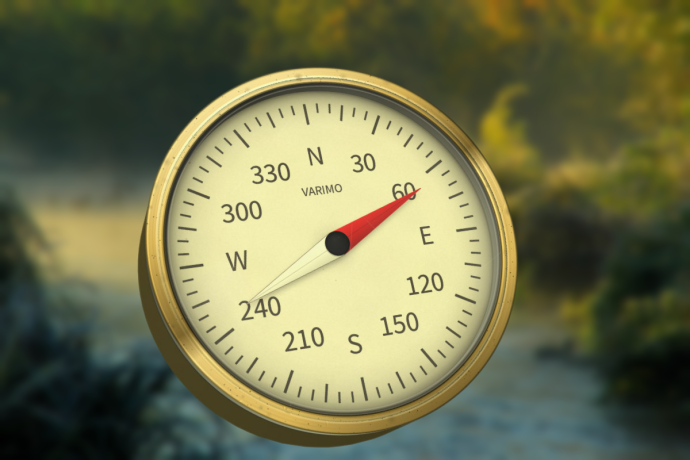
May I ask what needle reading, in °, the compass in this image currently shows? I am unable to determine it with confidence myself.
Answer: 65 °
